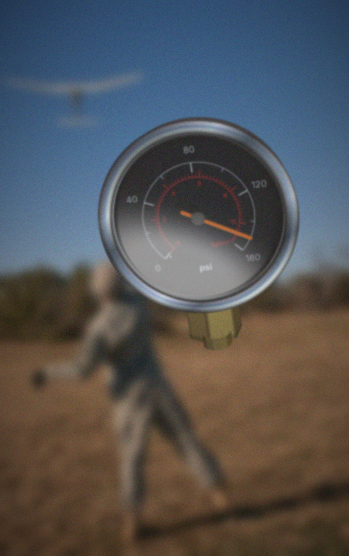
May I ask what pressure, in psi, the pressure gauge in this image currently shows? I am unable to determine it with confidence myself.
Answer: 150 psi
